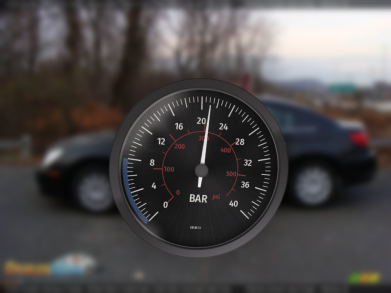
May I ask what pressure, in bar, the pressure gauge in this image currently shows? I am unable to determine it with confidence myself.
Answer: 21 bar
